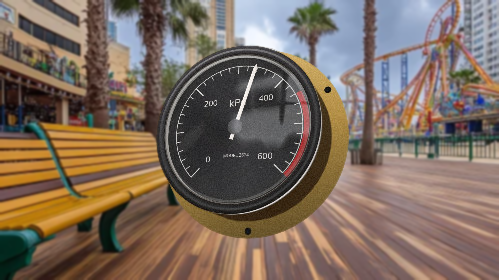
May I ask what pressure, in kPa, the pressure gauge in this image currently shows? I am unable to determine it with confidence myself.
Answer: 340 kPa
